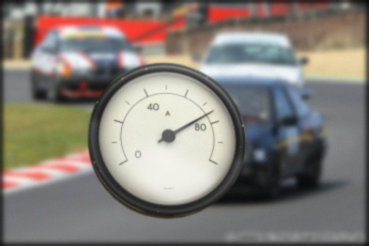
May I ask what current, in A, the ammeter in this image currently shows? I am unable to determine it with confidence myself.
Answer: 75 A
